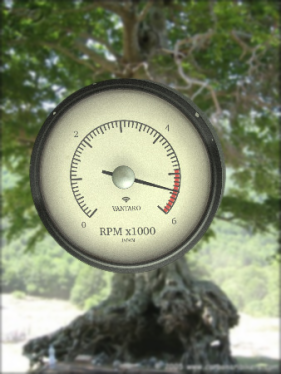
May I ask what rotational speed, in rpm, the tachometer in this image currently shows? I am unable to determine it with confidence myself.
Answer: 5400 rpm
